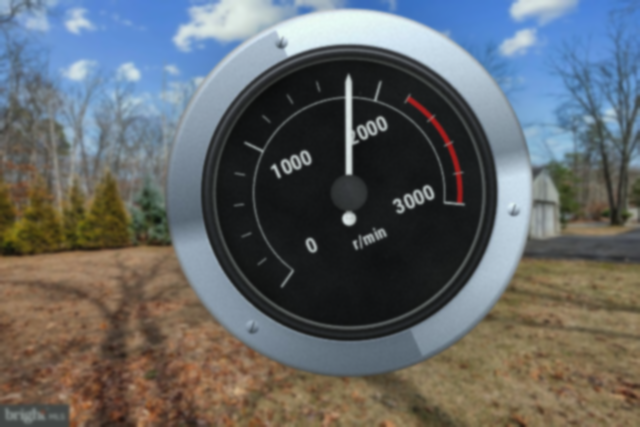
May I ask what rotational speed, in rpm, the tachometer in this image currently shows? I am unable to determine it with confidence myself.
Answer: 1800 rpm
